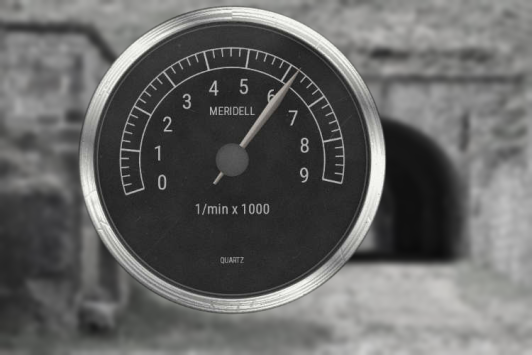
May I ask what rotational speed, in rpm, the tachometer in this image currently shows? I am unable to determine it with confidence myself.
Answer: 6200 rpm
